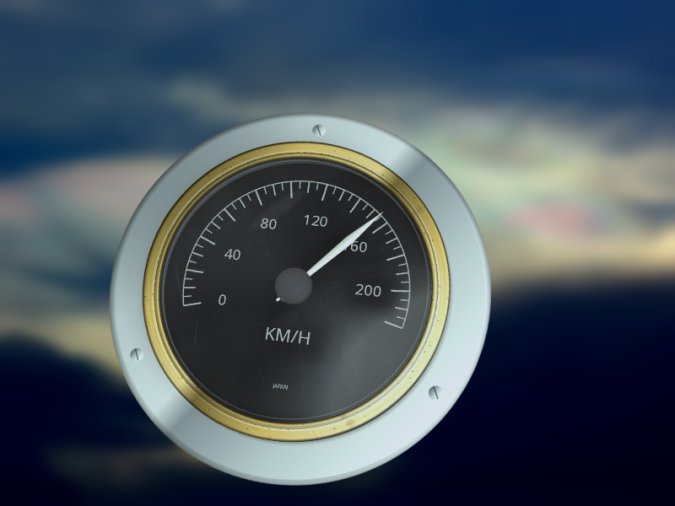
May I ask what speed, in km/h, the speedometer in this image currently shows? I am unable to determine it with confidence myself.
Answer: 155 km/h
